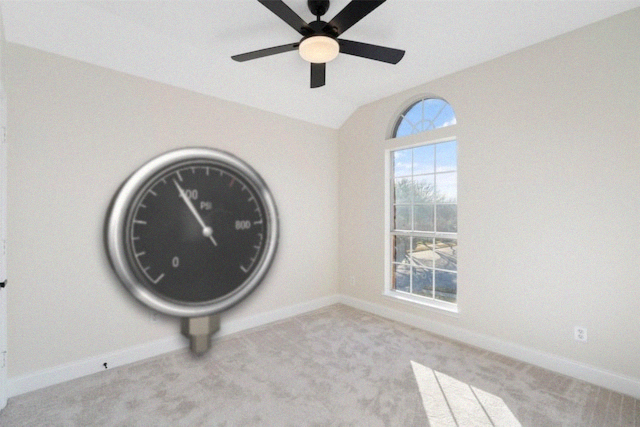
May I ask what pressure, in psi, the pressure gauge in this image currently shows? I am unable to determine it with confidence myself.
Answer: 375 psi
